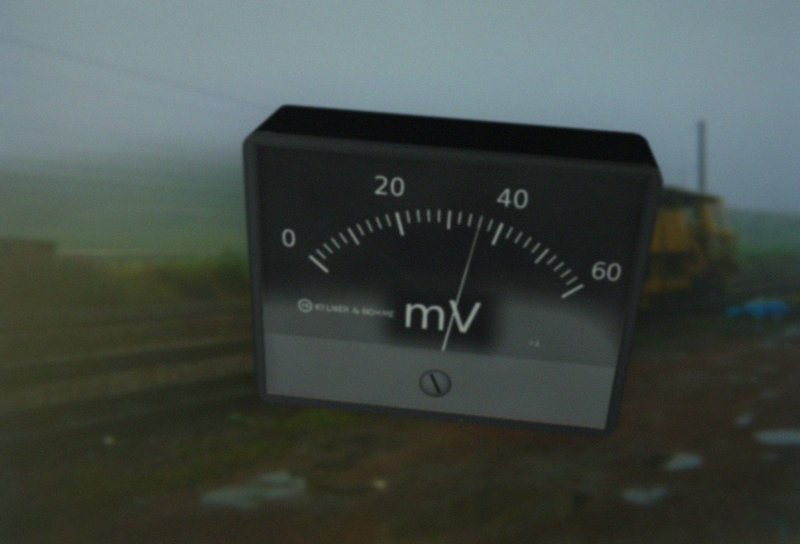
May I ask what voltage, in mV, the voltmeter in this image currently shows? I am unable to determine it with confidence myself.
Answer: 36 mV
